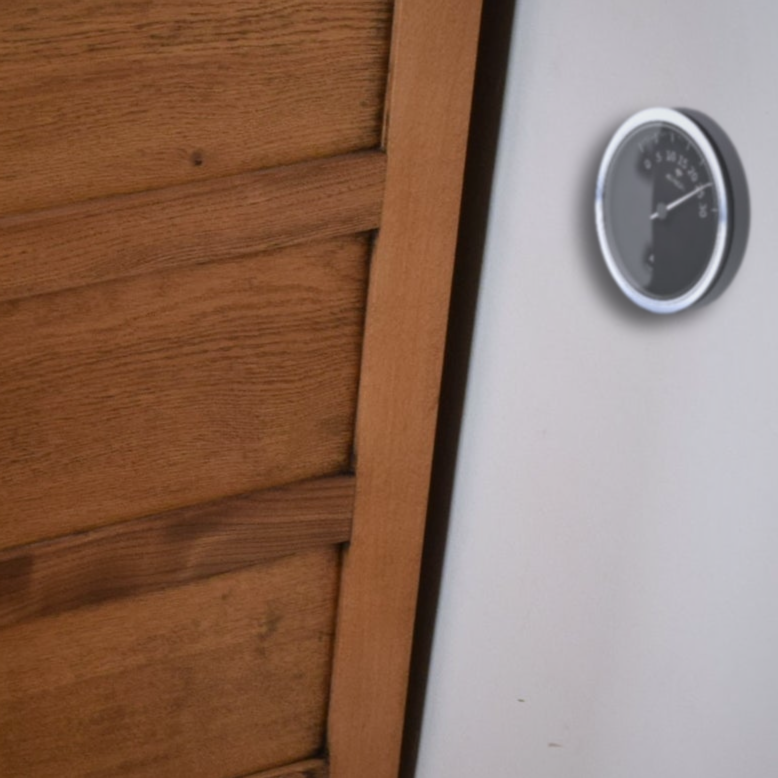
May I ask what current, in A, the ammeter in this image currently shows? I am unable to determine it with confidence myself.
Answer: 25 A
